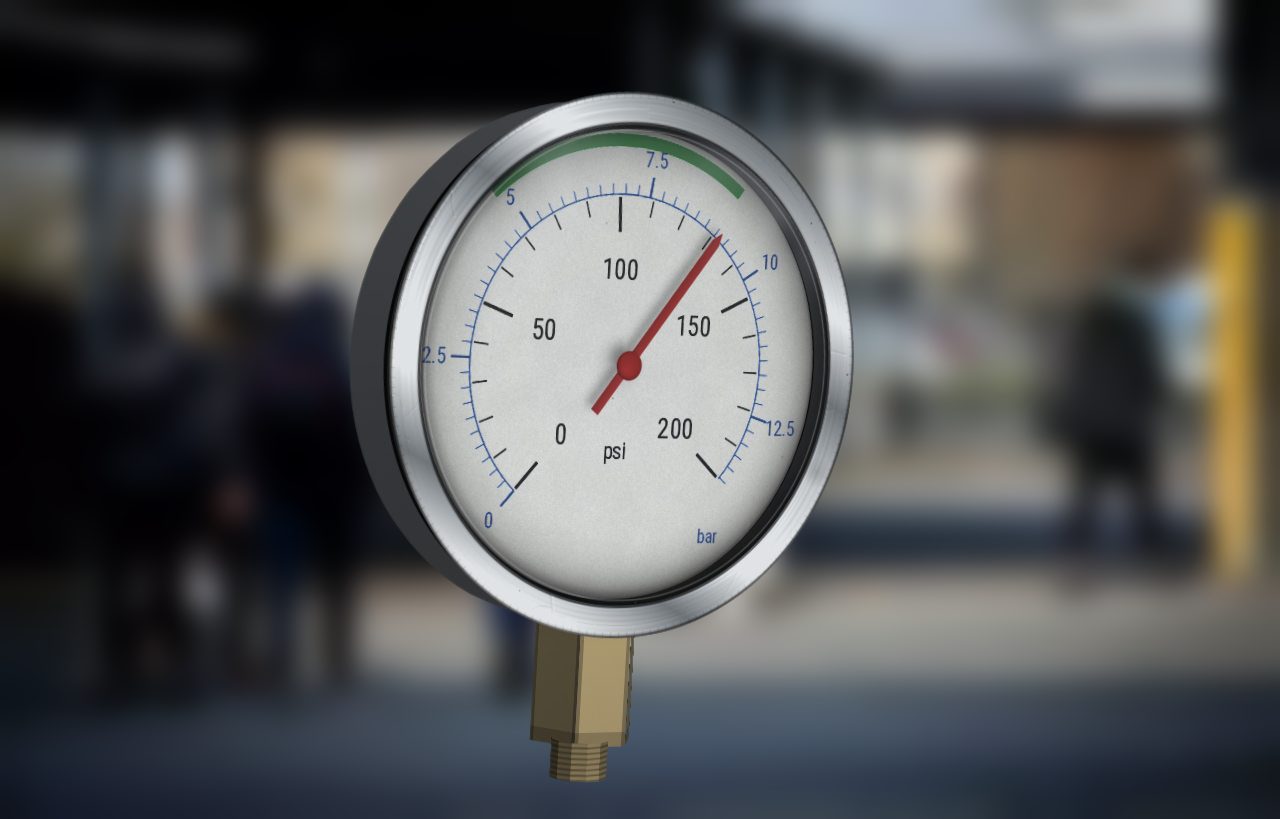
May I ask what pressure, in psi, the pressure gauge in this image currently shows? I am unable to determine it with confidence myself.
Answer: 130 psi
